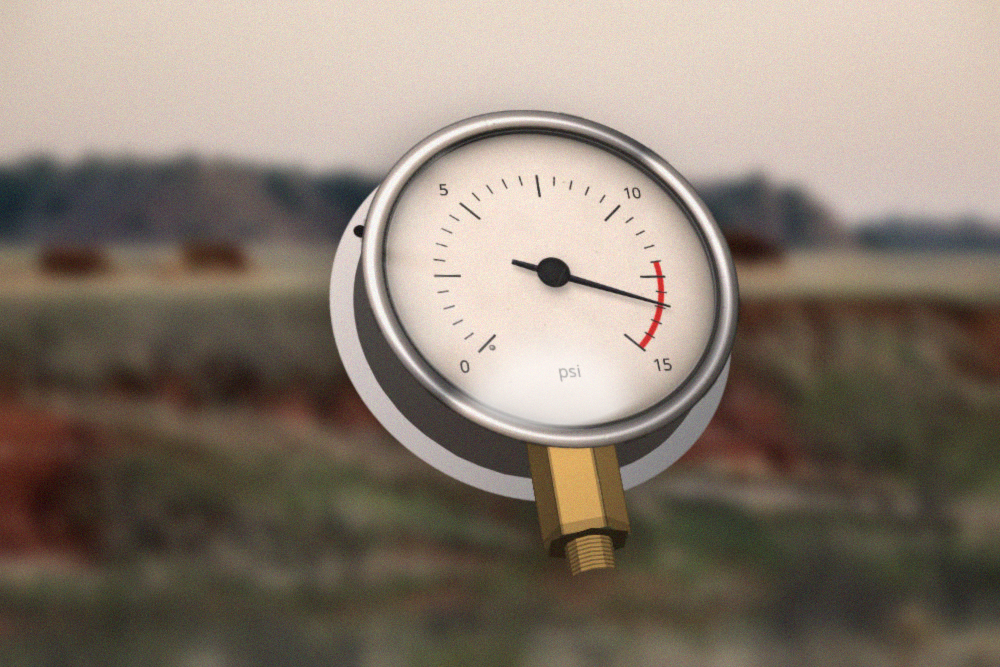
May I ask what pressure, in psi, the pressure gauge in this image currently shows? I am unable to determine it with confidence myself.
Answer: 13.5 psi
